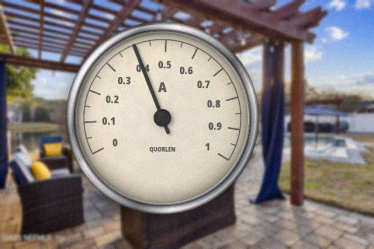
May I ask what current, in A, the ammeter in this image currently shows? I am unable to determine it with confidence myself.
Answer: 0.4 A
